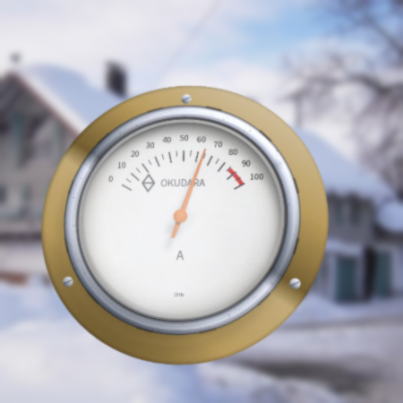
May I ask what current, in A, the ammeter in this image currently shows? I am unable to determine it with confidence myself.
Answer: 65 A
